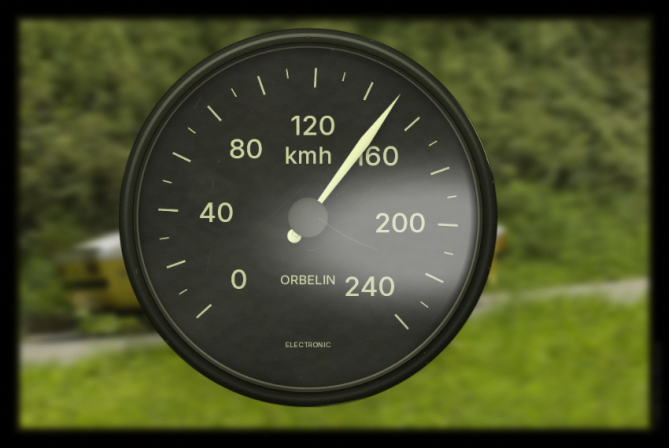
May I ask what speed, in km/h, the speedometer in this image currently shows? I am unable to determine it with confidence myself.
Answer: 150 km/h
